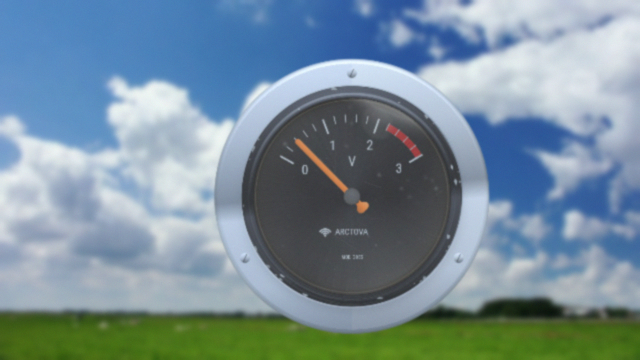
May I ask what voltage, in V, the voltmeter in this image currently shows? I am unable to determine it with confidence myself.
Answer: 0.4 V
